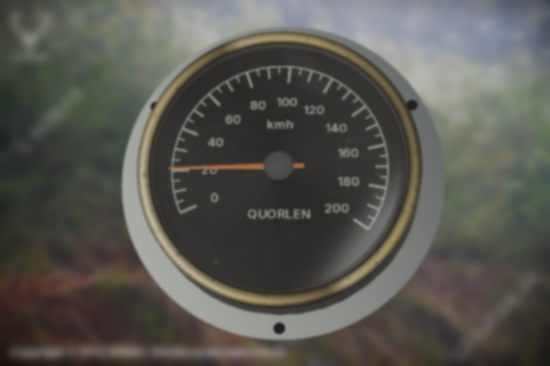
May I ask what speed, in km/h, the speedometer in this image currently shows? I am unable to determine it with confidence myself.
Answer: 20 km/h
